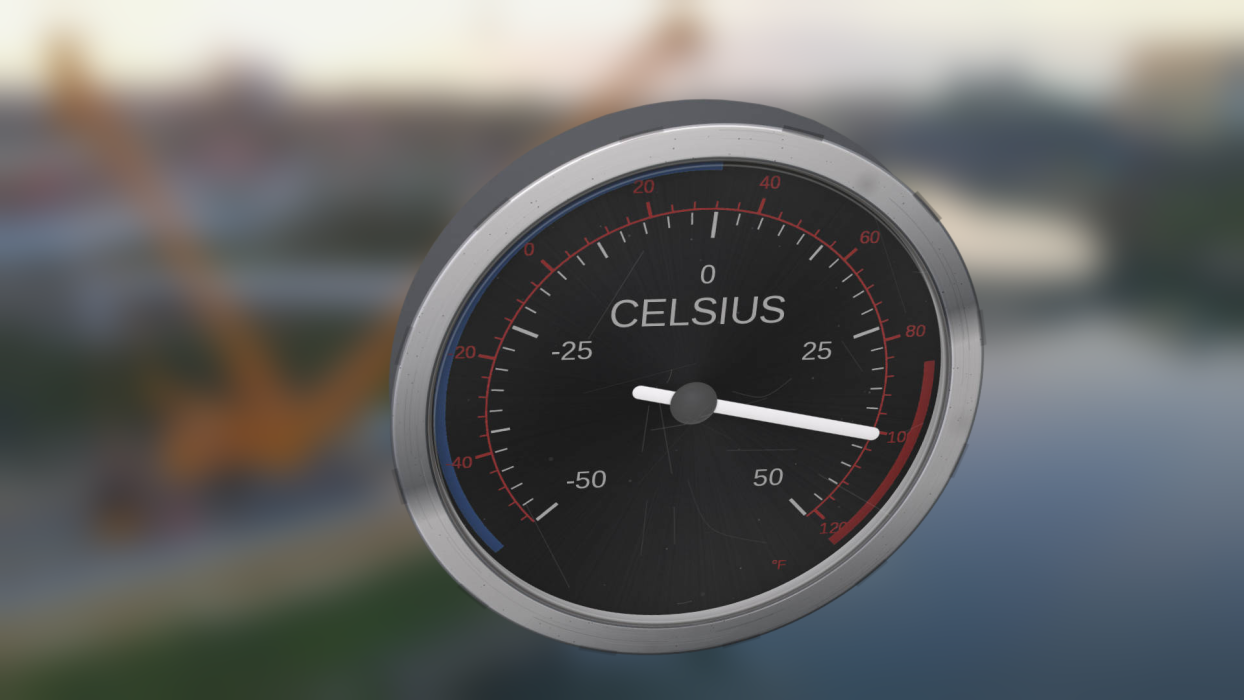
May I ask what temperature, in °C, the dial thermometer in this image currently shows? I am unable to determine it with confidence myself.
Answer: 37.5 °C
